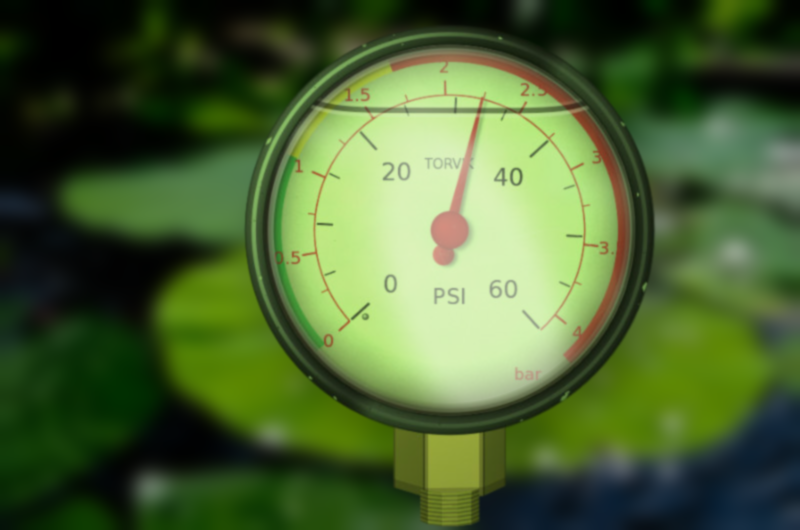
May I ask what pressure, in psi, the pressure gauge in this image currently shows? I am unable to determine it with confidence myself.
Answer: 32.5 psi
